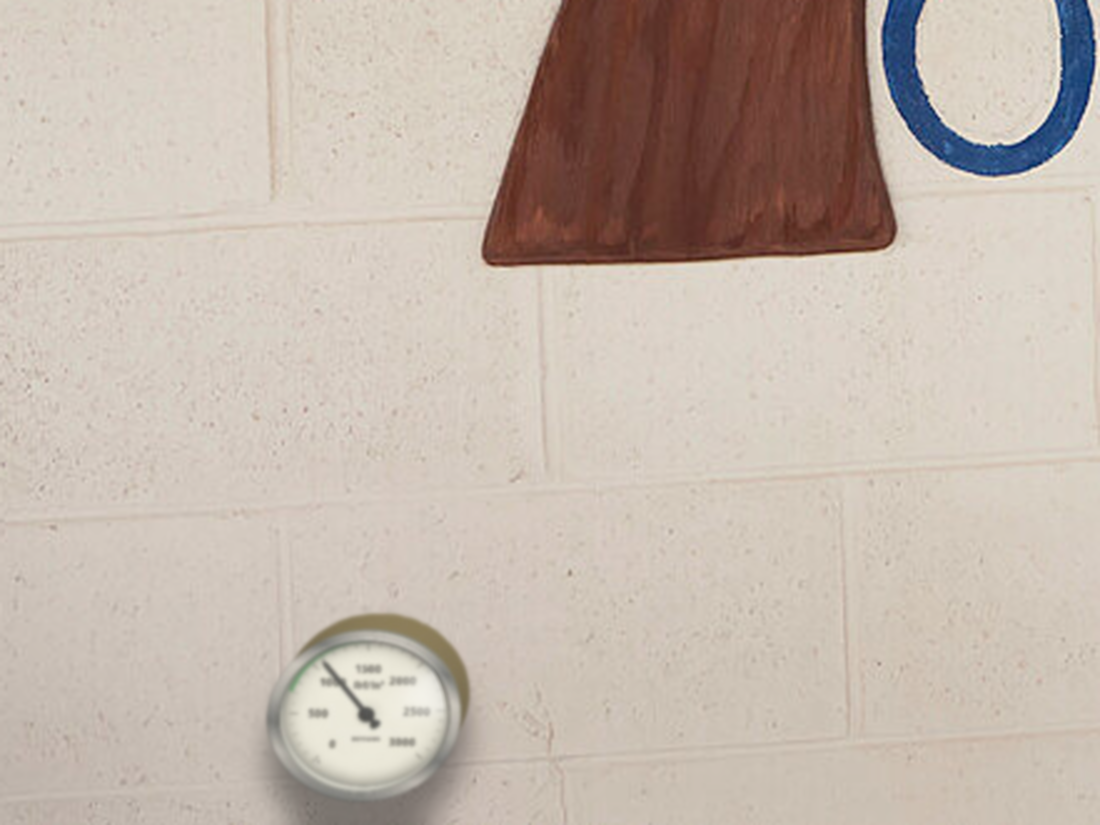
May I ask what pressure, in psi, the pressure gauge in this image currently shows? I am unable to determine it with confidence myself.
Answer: 1100 psi
